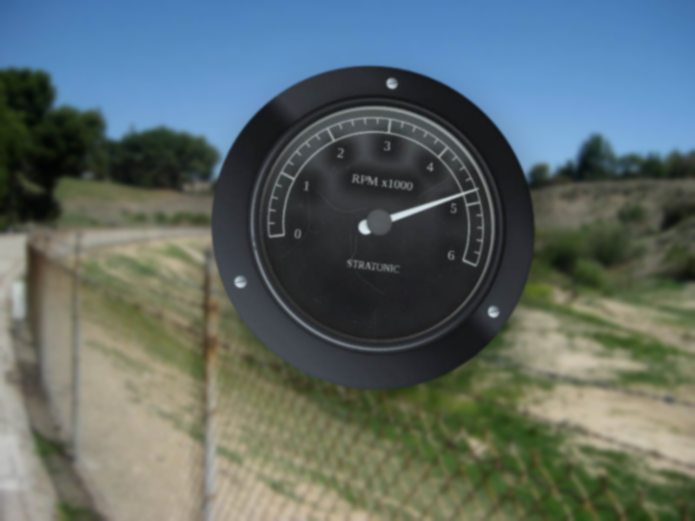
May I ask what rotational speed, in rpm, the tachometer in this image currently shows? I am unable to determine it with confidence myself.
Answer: 4800 rpm
